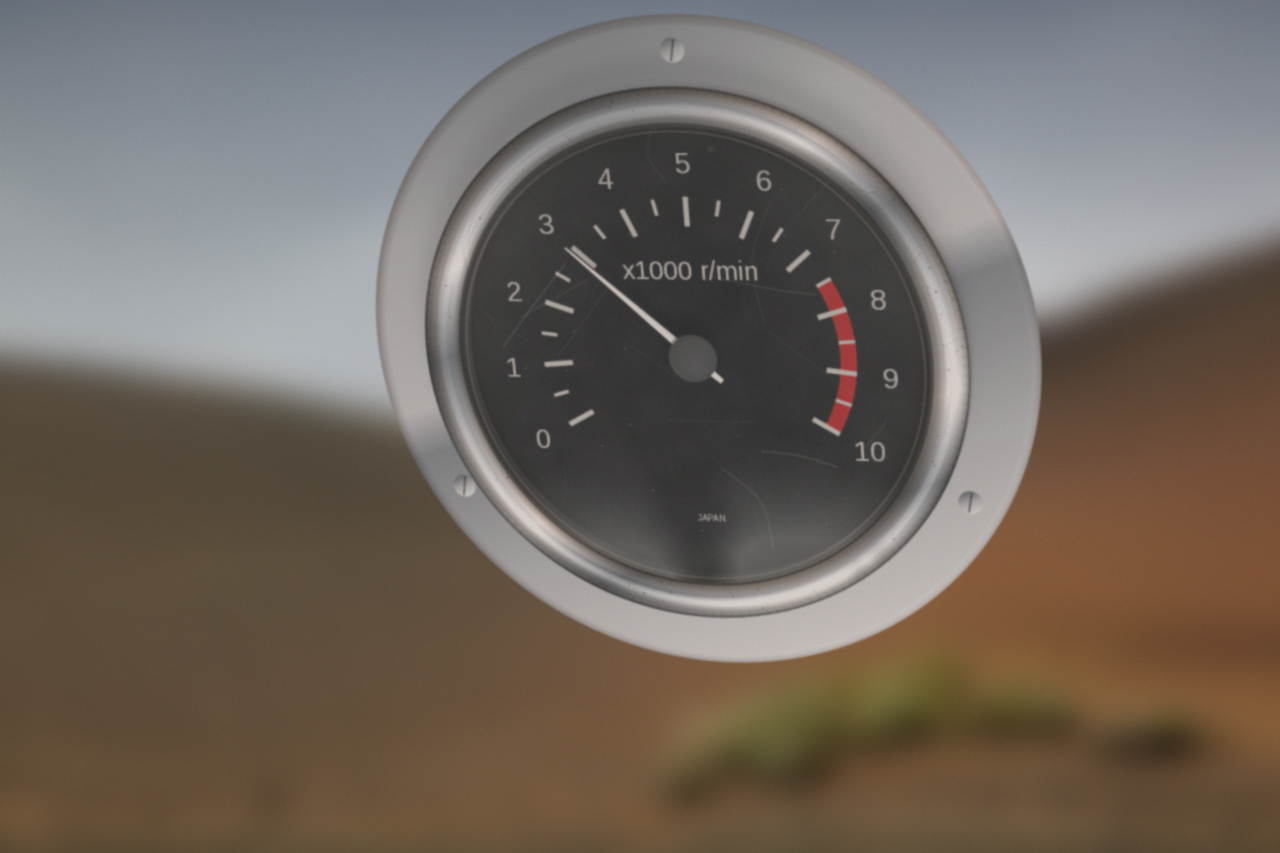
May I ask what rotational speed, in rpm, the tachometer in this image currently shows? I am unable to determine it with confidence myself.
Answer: 3000 rpm
